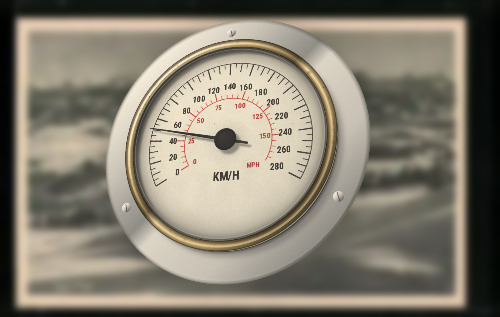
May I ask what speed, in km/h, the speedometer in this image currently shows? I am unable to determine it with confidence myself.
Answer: 50 km/h
